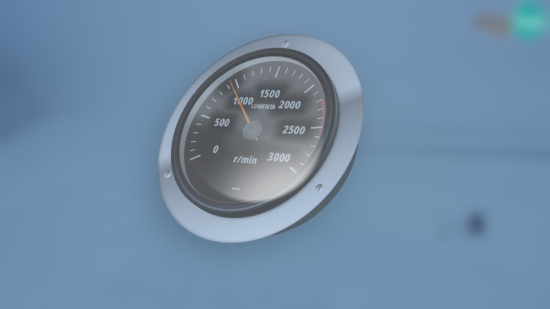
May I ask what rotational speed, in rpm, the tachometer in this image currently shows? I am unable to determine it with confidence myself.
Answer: 950 rpm
